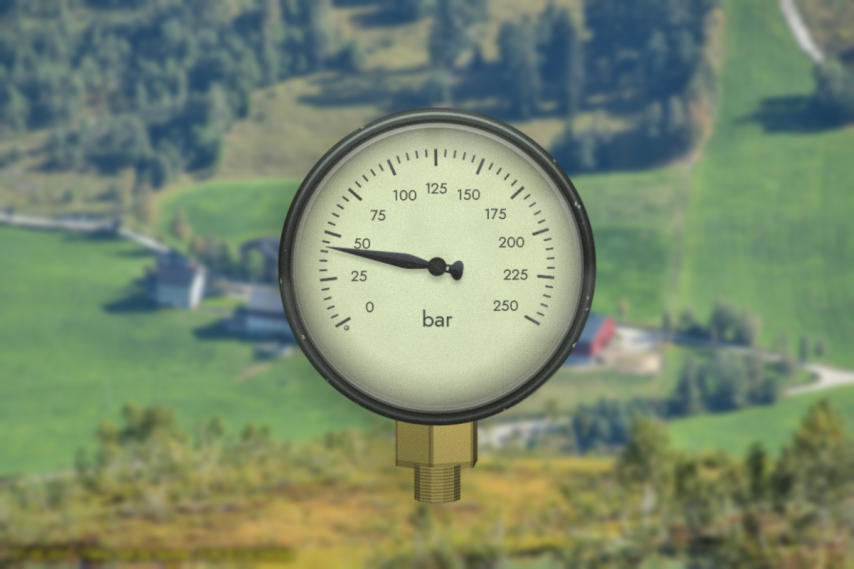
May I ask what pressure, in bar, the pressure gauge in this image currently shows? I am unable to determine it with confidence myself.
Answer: 42.5 bar
